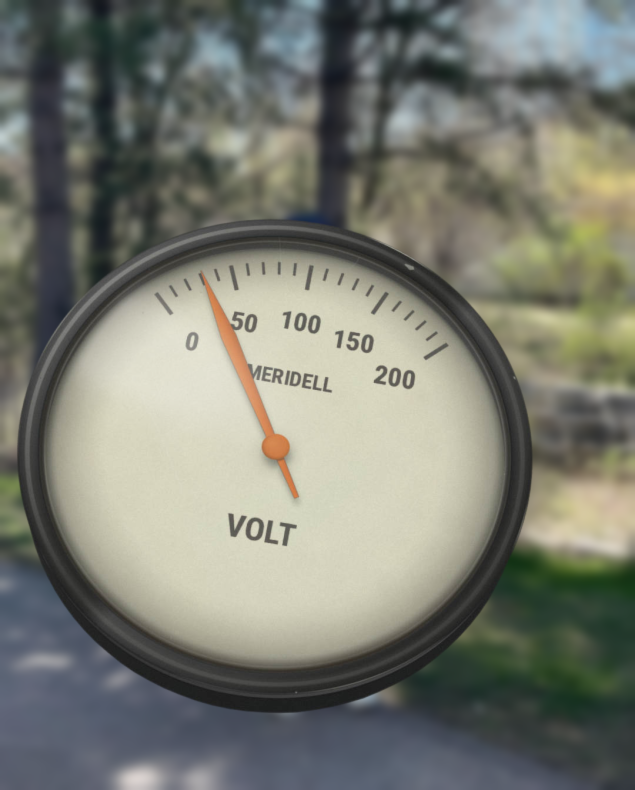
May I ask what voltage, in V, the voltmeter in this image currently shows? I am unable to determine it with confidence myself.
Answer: 30 V
